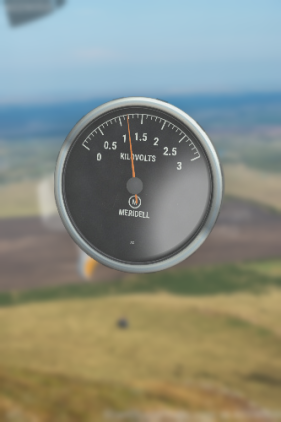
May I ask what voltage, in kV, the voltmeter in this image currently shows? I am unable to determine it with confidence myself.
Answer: 1.2 kV
